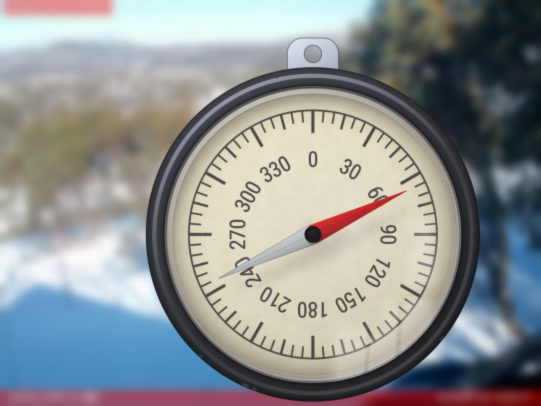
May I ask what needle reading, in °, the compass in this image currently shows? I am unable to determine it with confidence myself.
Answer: 65 °
